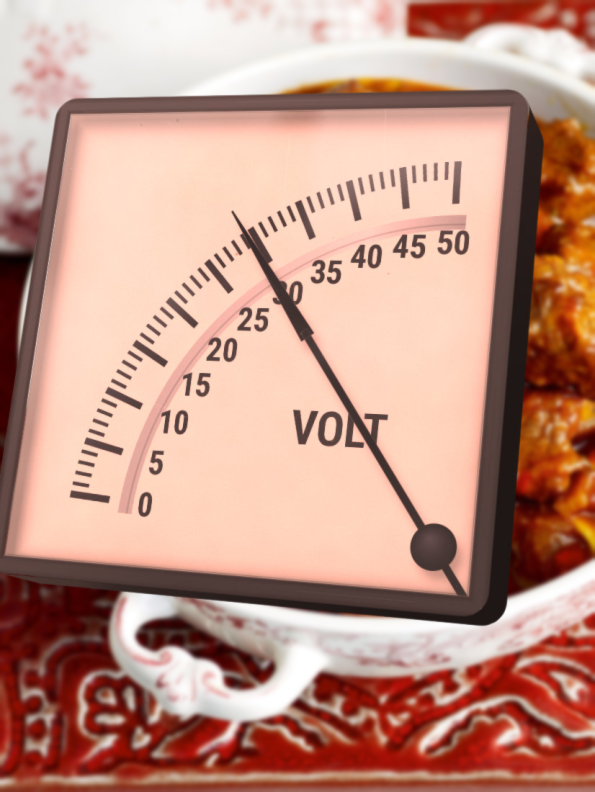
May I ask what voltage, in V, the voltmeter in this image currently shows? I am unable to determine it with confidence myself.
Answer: 29.5 V
